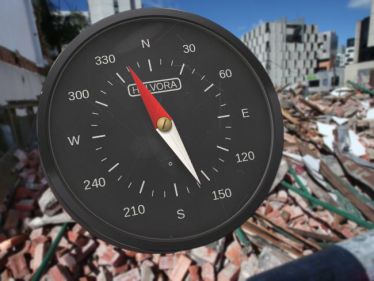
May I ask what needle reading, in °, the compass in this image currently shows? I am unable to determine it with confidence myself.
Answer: 340 °
